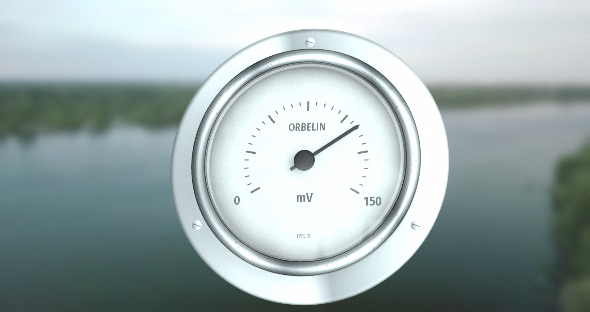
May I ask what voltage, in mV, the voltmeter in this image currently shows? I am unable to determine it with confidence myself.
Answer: 110 mV
